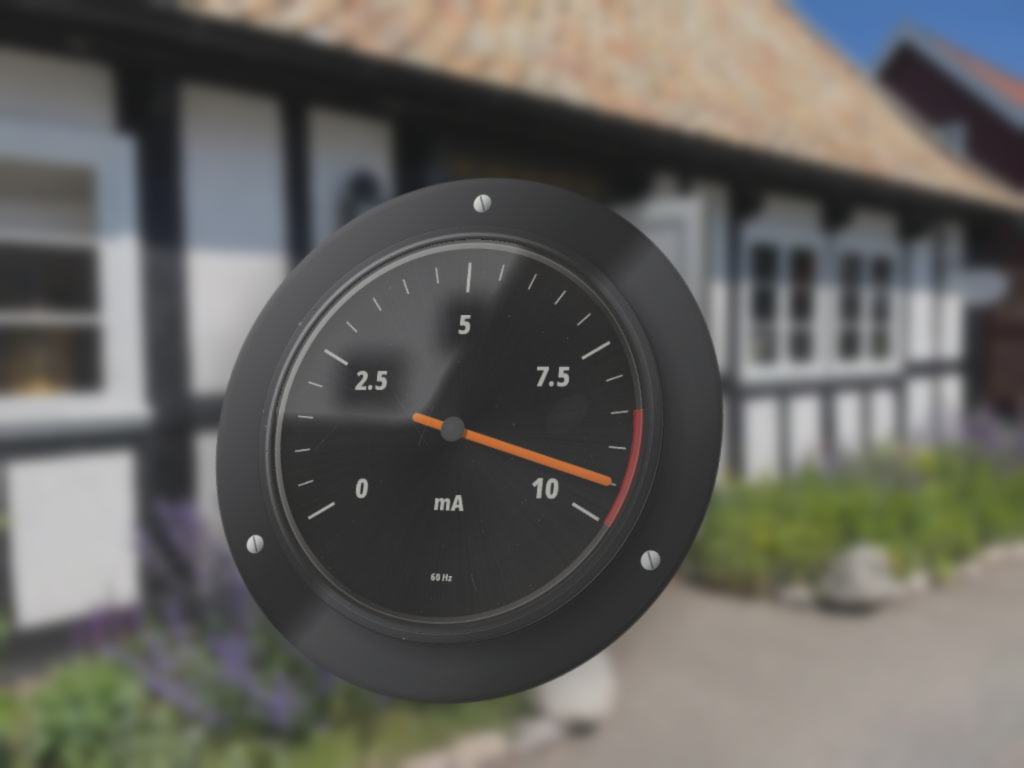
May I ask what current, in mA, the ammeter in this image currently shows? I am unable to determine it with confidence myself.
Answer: 9.5 mA
